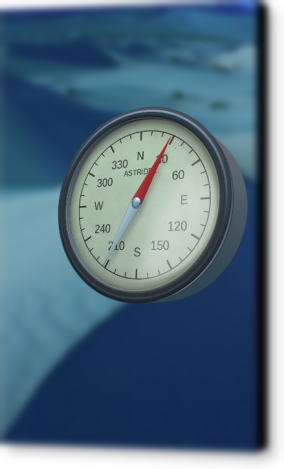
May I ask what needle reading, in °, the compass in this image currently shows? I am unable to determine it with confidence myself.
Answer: 30 °
